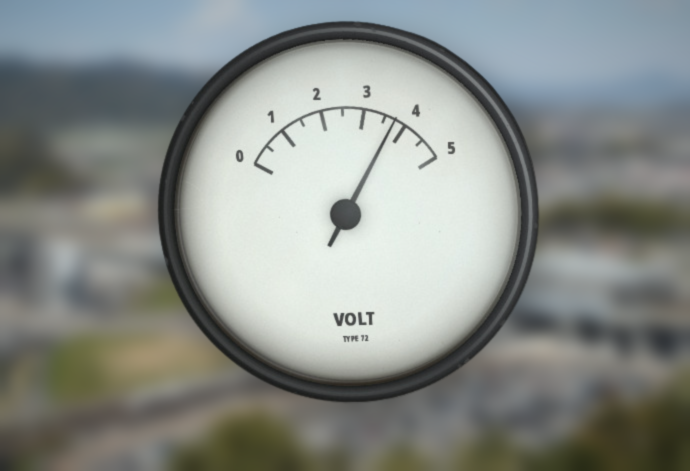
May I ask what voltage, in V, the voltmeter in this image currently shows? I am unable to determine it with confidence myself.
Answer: 3.75 V
